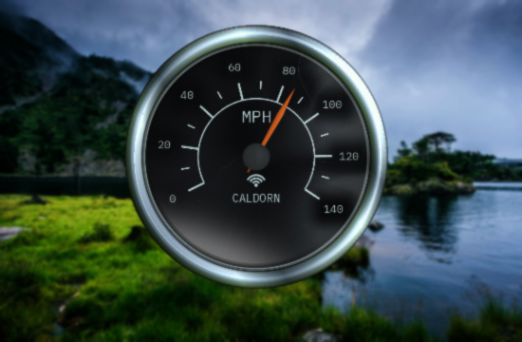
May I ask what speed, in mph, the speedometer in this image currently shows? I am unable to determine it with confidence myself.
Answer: 85 mph
